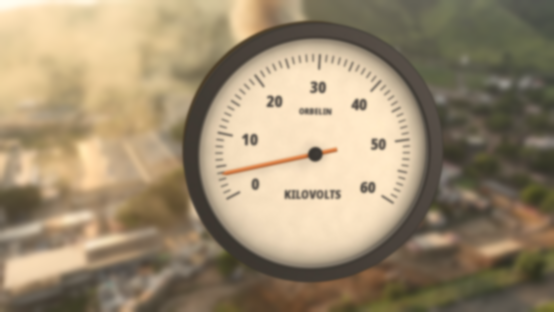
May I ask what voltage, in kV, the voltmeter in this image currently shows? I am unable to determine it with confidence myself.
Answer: 4 kV
